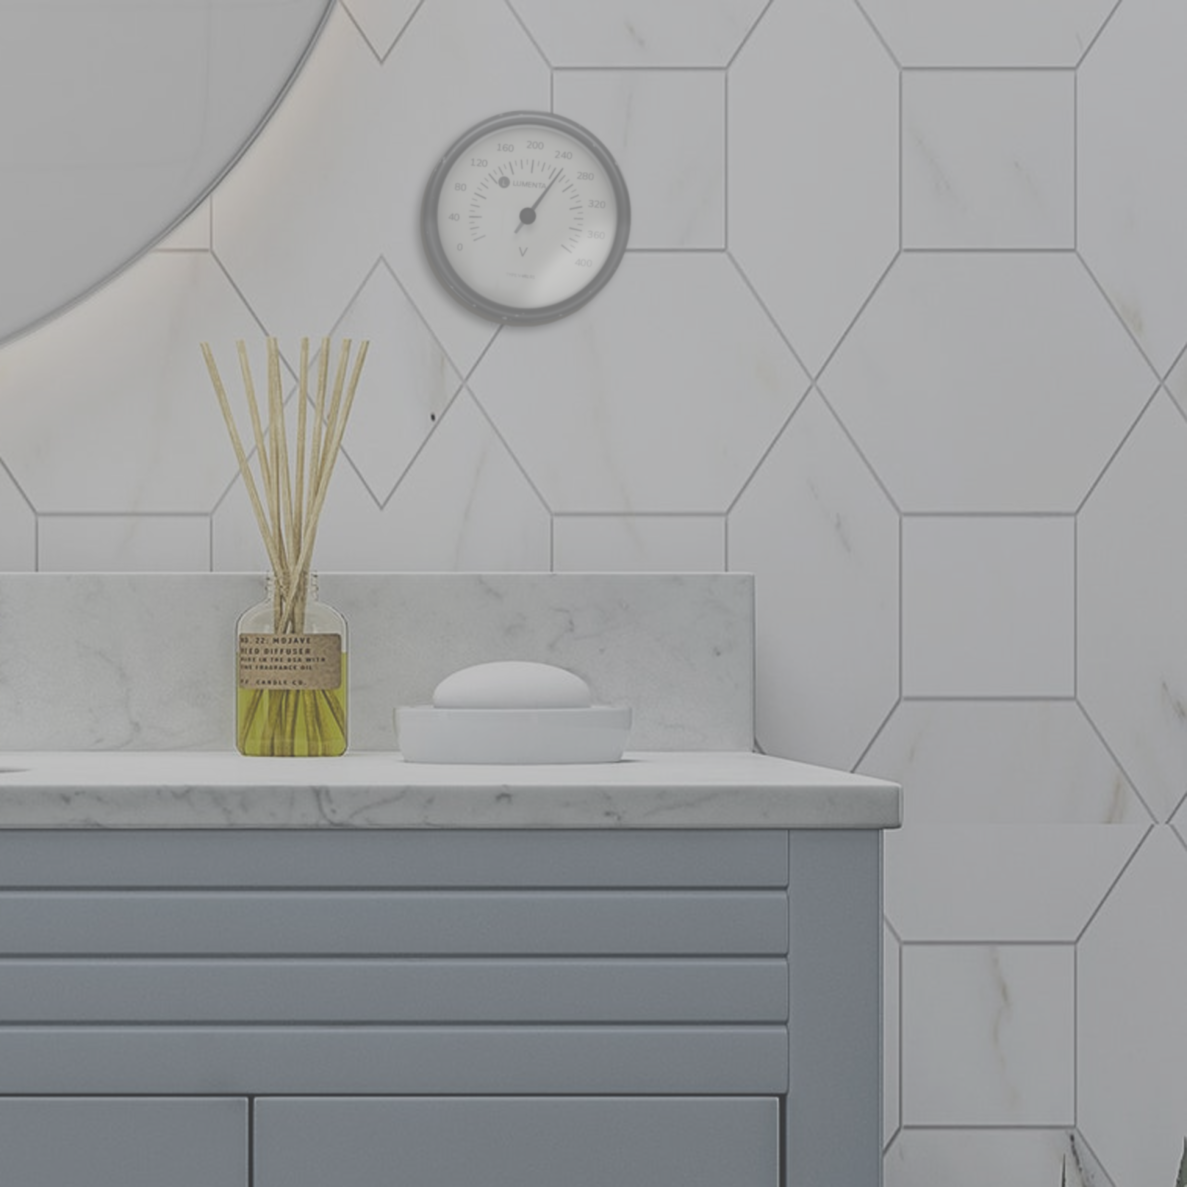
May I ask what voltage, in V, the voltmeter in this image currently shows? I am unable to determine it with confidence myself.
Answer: 250 V
